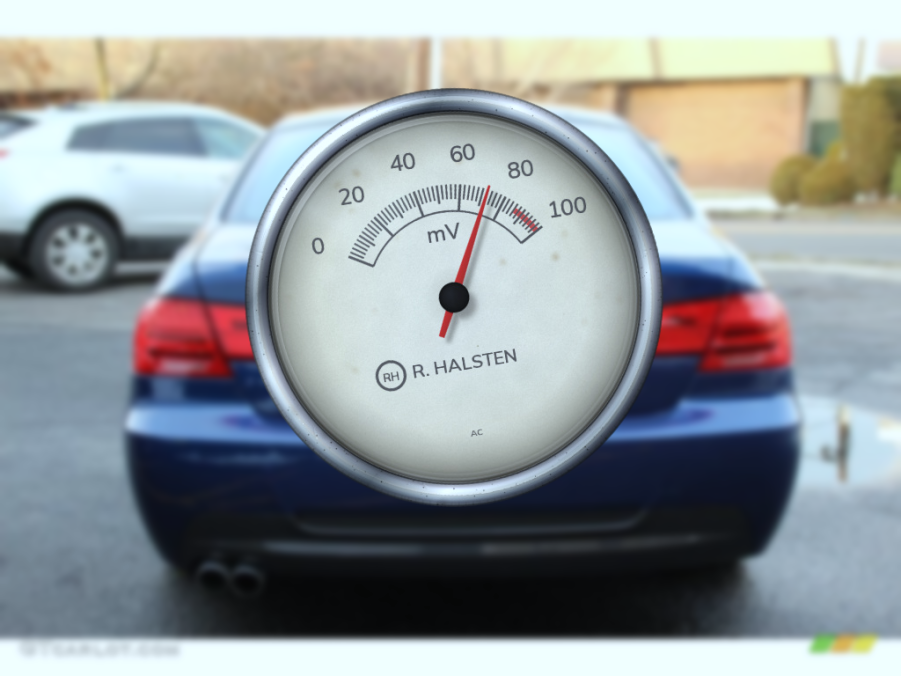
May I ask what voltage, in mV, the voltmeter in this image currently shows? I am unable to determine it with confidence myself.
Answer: 72 mV
